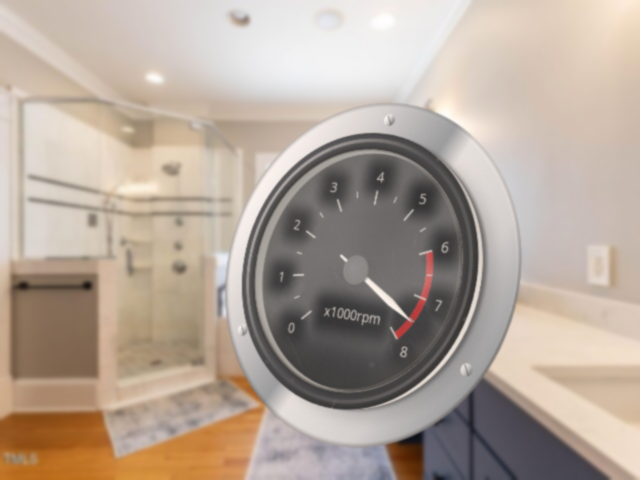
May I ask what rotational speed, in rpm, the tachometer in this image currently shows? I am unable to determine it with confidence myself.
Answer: 7500 rpm
